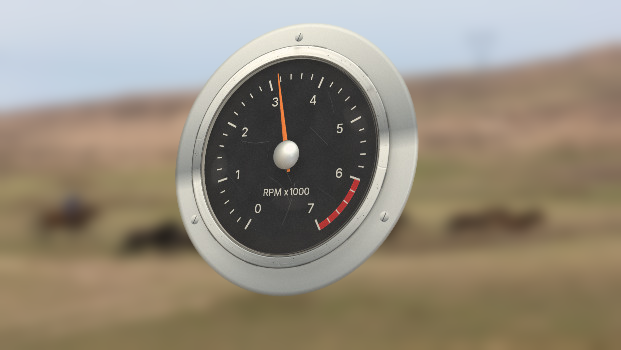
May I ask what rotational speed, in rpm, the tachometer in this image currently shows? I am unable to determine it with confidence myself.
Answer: 3200 rpm
